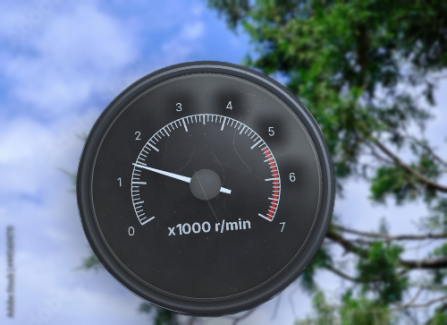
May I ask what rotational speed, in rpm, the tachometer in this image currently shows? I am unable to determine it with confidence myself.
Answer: 1400 rpm
